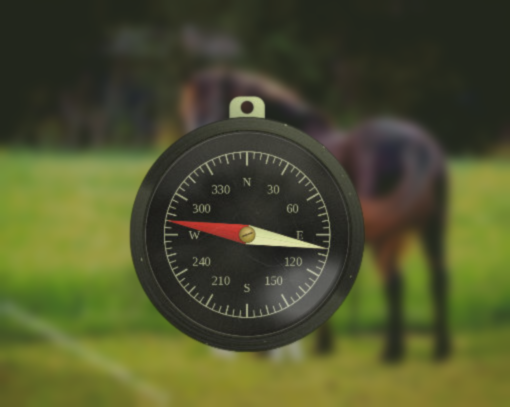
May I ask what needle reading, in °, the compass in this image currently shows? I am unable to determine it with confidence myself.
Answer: 280 °
